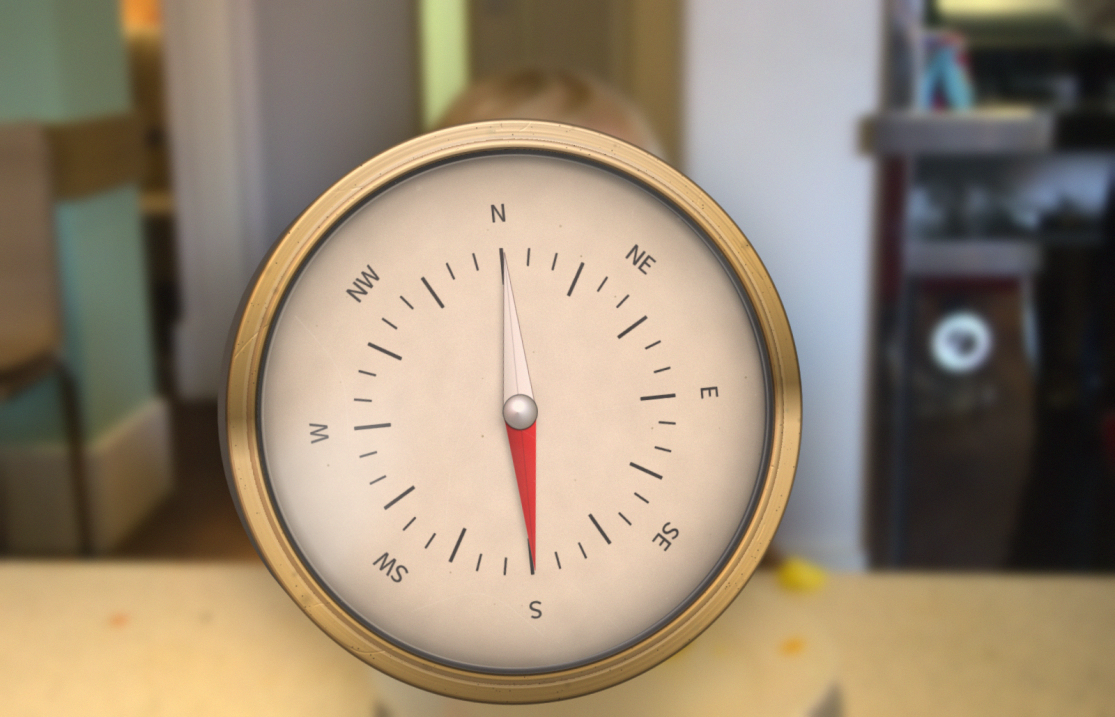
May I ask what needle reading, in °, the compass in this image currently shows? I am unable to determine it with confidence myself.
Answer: 180 °
